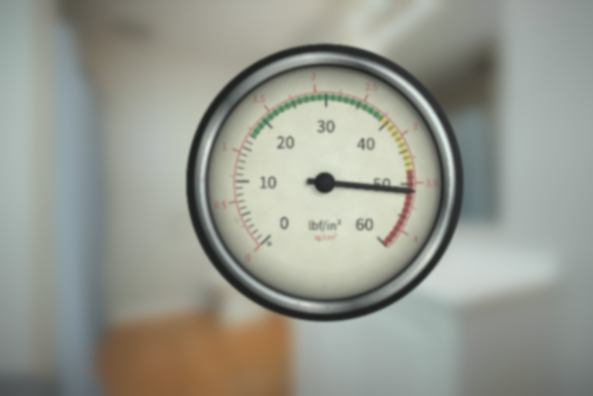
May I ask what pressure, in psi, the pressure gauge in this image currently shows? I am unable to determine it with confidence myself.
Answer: 51 psi
